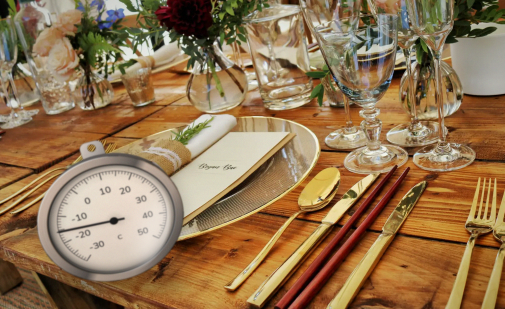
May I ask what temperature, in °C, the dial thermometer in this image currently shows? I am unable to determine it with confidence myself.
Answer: -15 °C
